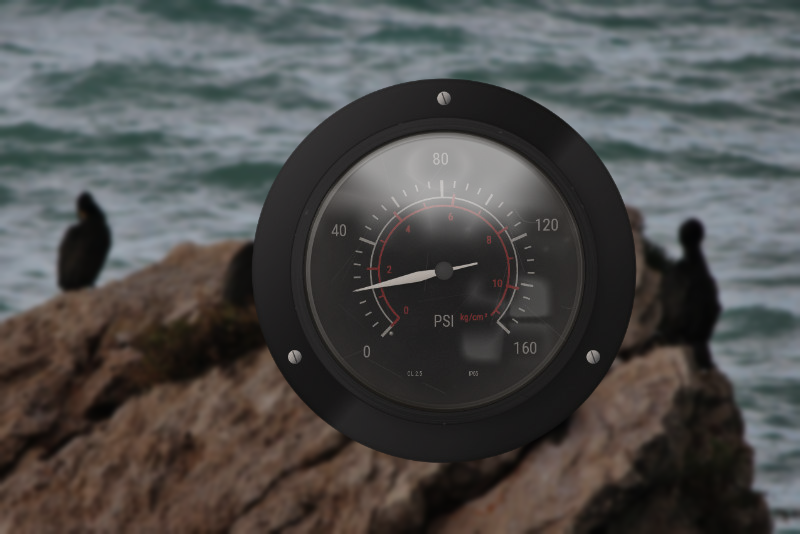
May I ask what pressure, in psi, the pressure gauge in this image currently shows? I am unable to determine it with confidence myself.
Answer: 20 psi
